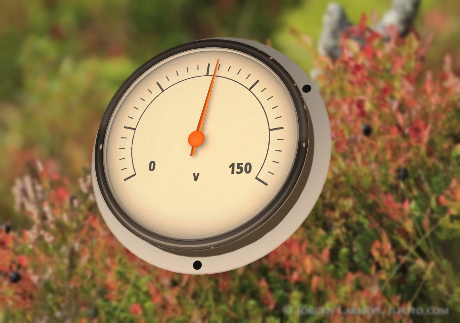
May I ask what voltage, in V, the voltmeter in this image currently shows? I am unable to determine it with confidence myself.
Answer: 80 V
